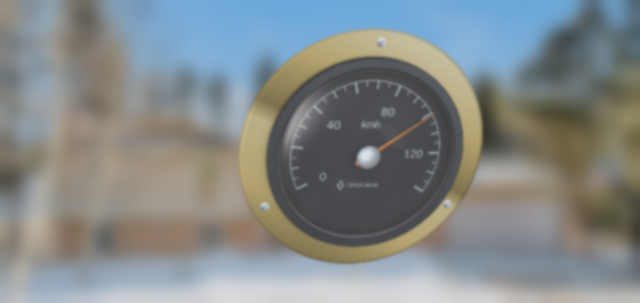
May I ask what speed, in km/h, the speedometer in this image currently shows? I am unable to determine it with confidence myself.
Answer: 100 km/h
